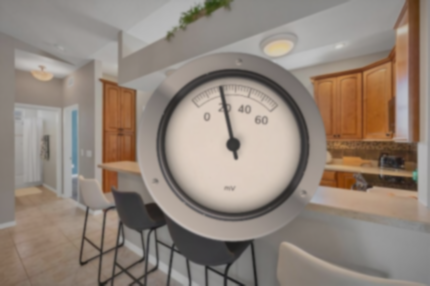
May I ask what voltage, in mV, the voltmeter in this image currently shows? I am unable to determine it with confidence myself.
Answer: 20 mV
